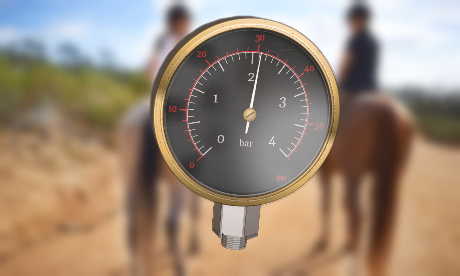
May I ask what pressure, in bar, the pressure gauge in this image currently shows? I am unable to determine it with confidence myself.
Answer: 2.1 bar
